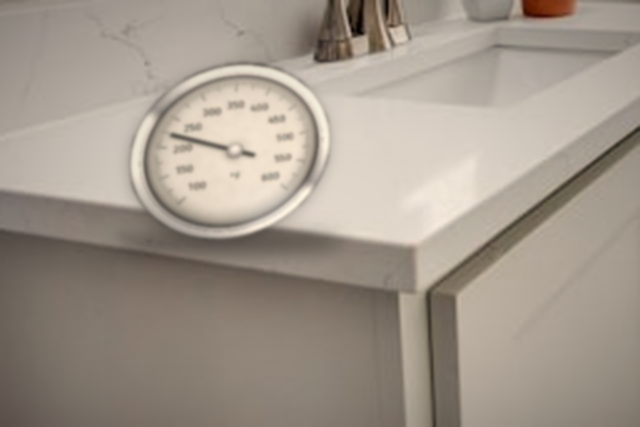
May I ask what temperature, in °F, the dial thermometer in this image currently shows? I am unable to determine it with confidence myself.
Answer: 225 °F
